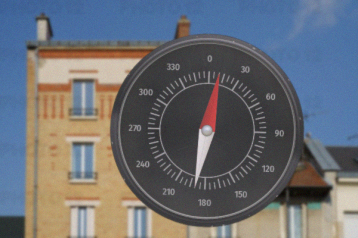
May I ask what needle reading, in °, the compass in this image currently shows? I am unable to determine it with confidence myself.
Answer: 10 °
